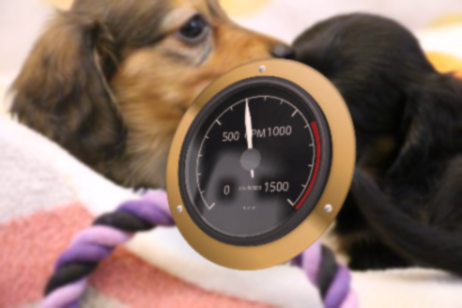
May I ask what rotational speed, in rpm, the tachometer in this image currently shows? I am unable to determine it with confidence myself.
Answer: 700 rpm
